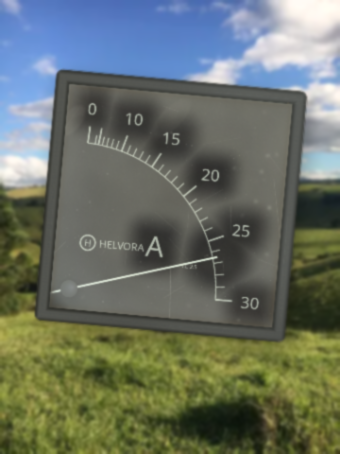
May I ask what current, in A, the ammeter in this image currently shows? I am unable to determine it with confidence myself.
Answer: 26.5 A
